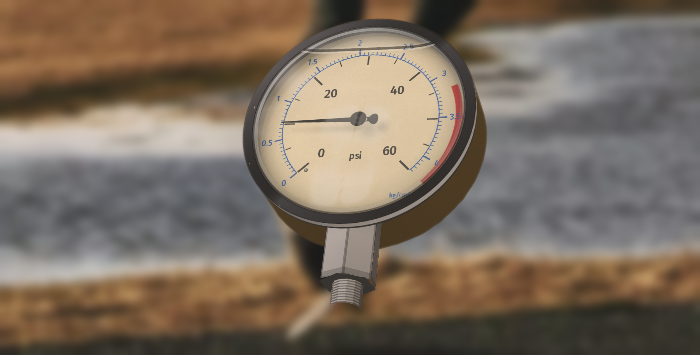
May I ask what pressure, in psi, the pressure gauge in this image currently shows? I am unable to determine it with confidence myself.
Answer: 10 psi
